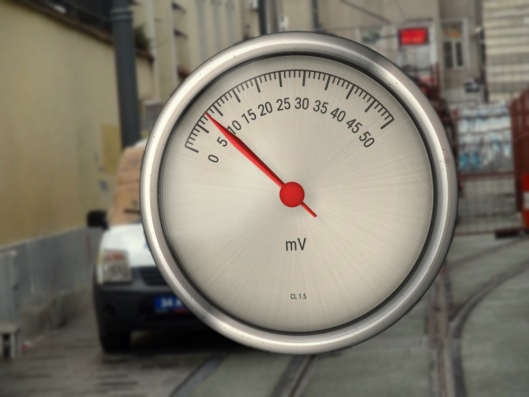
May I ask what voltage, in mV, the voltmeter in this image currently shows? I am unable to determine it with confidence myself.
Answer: 8 mV
